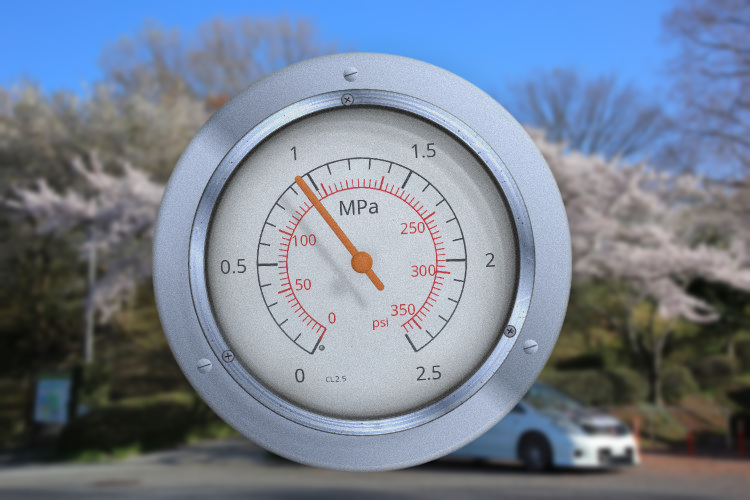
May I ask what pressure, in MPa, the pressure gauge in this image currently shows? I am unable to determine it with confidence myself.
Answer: 0.95 MPa
